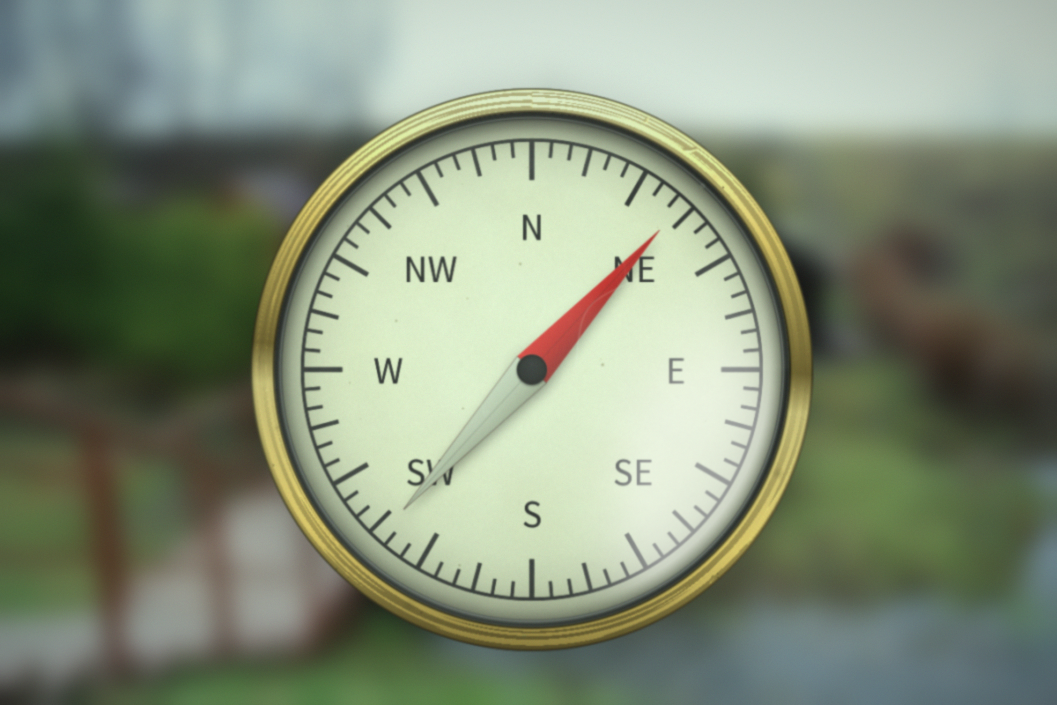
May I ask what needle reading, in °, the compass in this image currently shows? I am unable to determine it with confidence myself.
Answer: 42.5 °
